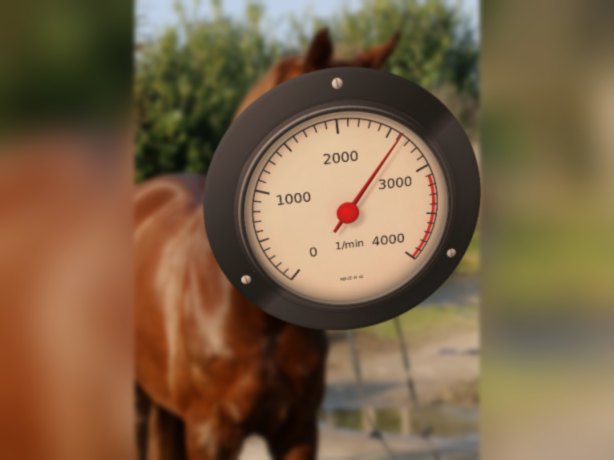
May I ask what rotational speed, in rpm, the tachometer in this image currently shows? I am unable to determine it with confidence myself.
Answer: 2600 rpm
